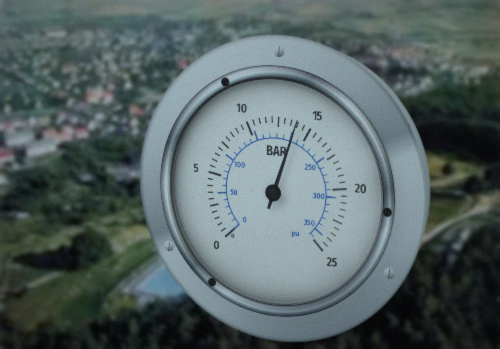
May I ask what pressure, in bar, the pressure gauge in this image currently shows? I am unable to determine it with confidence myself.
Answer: 14 bar
